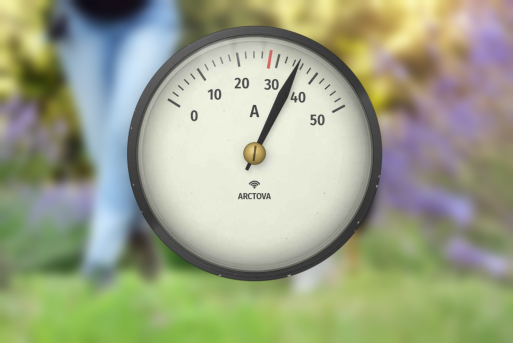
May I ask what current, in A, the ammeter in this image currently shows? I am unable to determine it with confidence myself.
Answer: 35 A
